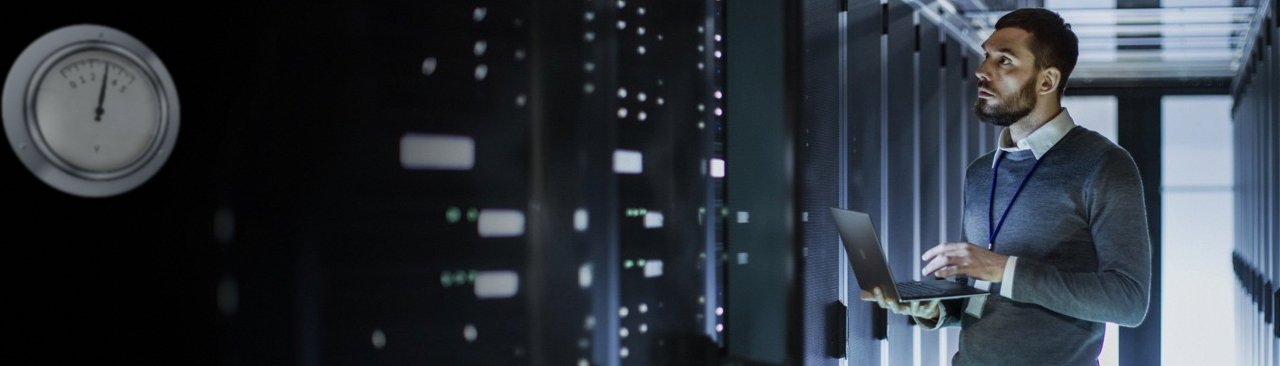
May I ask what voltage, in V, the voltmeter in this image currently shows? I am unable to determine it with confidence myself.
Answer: 3 V
